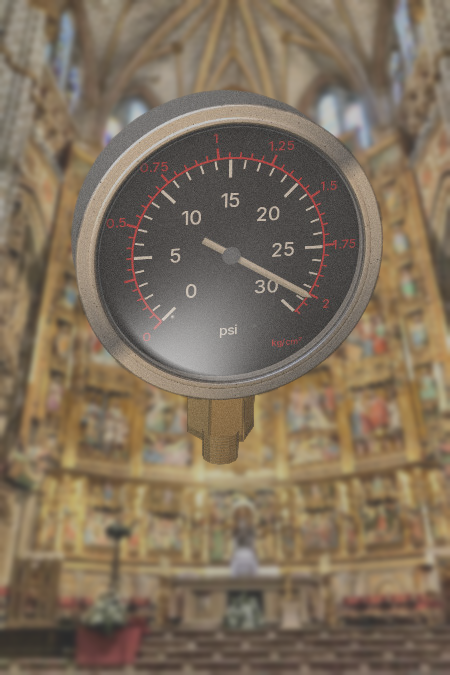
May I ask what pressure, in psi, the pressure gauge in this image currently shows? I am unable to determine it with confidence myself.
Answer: 28.5 psi
